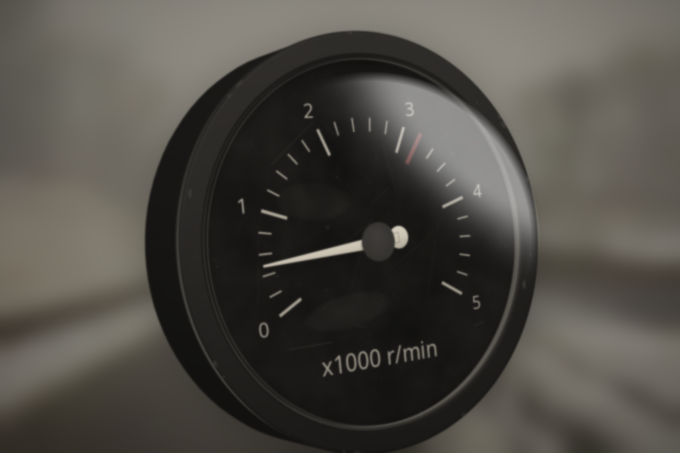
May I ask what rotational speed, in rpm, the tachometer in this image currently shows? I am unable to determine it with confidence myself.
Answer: 500 rpm
